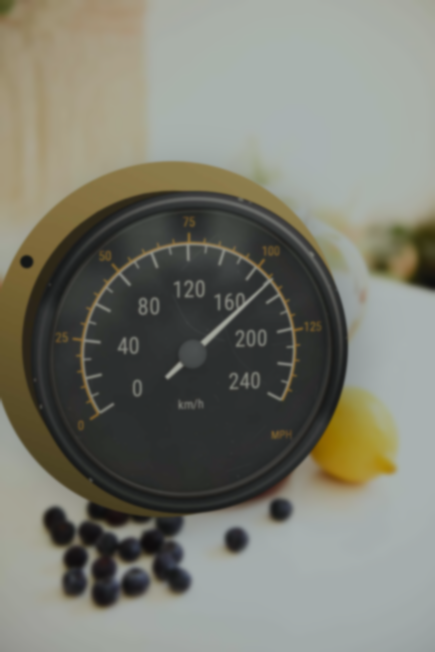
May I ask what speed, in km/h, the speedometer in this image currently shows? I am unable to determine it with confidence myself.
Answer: 170 km/h
